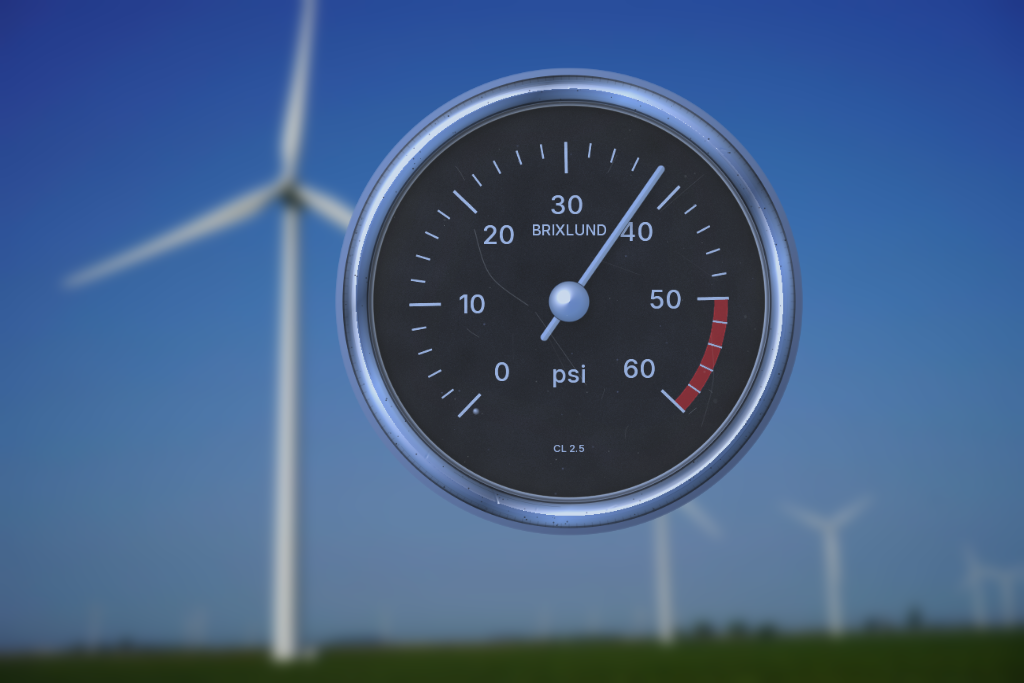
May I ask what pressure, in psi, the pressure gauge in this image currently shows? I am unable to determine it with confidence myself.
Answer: 38 psi
